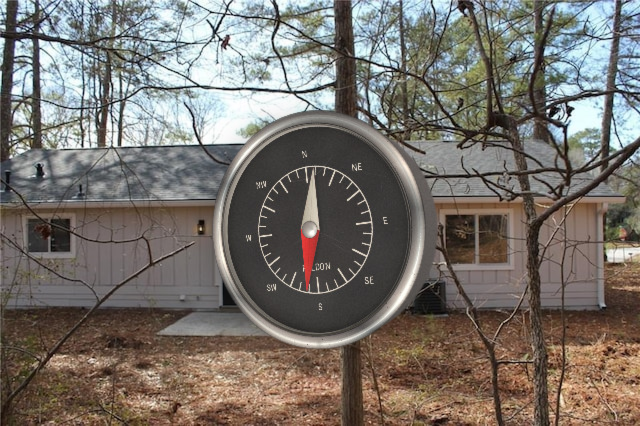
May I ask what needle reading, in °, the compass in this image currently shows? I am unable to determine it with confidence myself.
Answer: 190 °
